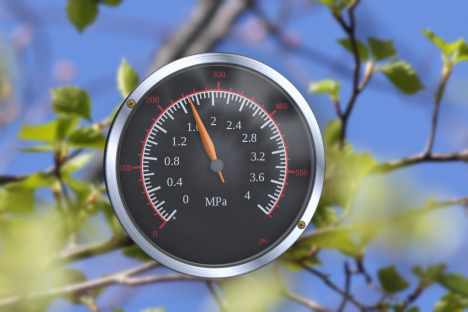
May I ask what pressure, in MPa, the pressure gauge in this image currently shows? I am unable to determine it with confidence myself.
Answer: 1.7 MPa
